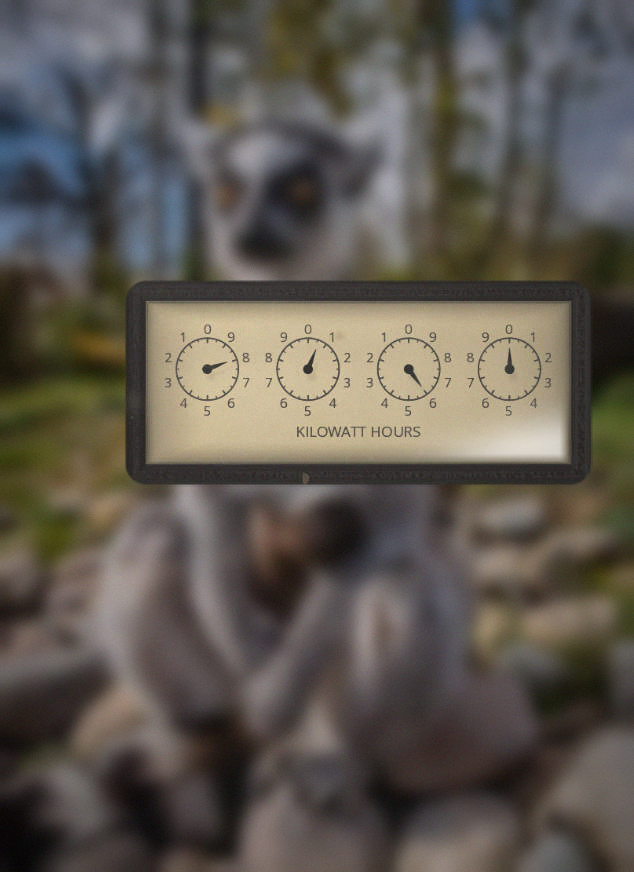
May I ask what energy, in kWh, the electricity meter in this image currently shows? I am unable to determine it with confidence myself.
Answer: 8060 kWh
